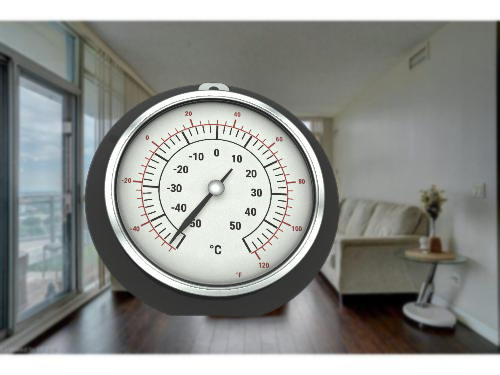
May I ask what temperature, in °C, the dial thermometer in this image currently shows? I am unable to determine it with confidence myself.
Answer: -48 °C
